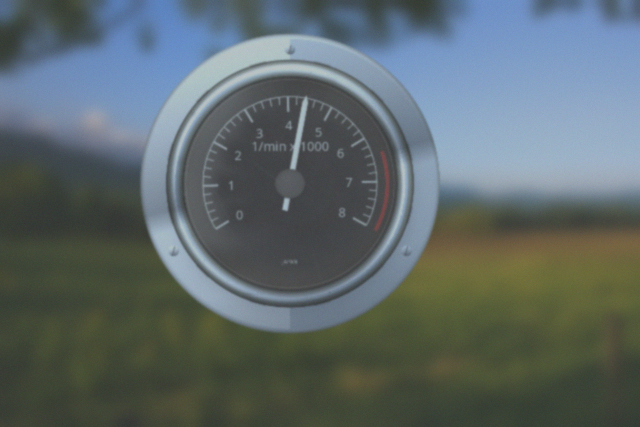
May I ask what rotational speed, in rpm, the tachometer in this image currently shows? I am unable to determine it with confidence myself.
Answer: 4400 rpm
